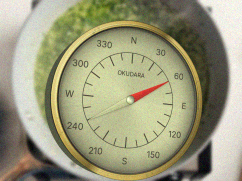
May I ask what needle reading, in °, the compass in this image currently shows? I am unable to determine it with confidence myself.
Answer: 60 °
